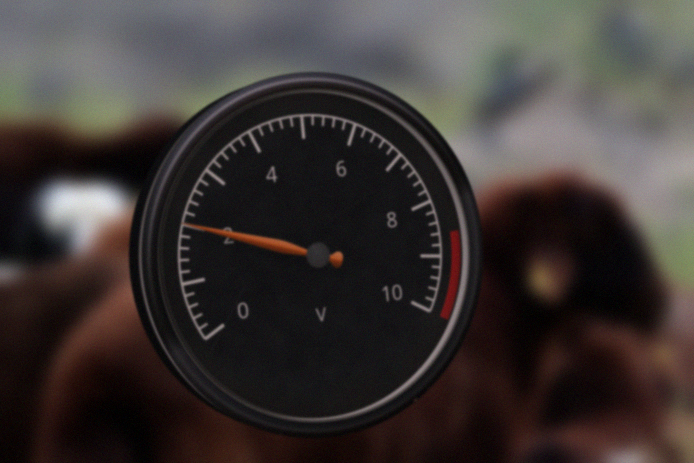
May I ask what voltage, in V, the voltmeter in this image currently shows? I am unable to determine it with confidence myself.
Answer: 2 V
